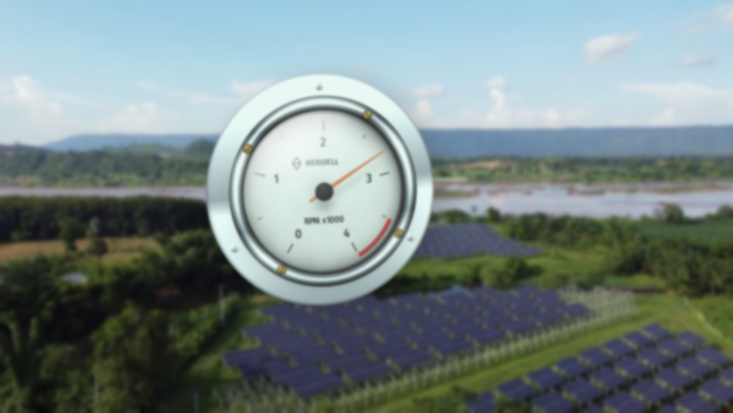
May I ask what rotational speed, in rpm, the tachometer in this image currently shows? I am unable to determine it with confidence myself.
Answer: 2750 rpm
